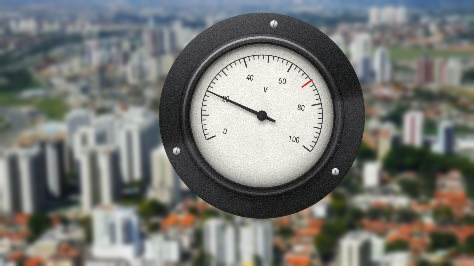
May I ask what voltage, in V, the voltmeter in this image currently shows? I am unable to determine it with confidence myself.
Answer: 20 V
